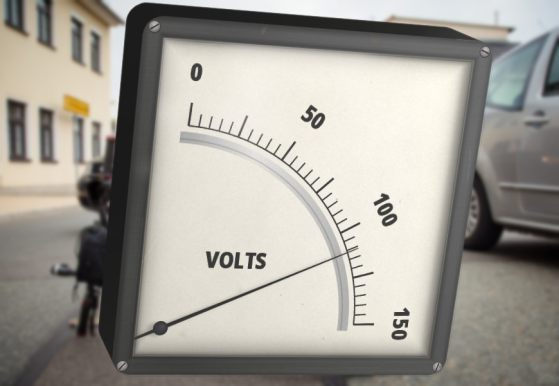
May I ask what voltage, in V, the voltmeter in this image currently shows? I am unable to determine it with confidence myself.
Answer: 110 V
